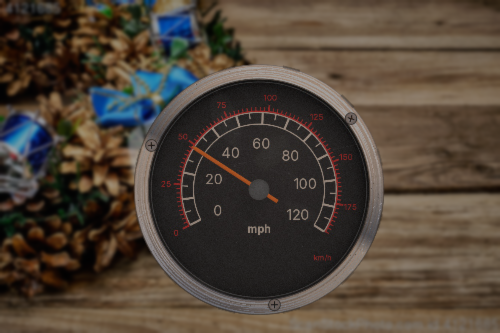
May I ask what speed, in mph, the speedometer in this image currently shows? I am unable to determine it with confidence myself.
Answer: 30 mph
